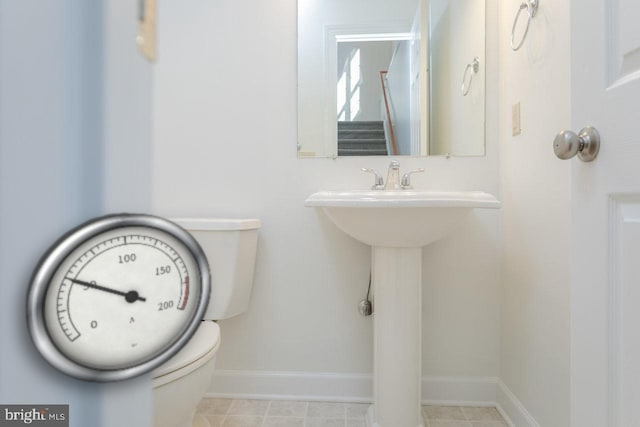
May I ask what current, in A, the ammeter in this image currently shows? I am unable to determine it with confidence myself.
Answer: 50 A
